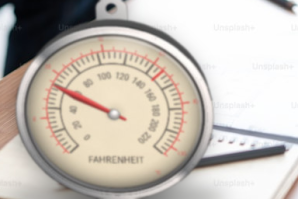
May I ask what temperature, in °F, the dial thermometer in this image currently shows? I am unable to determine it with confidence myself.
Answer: 60 °F
